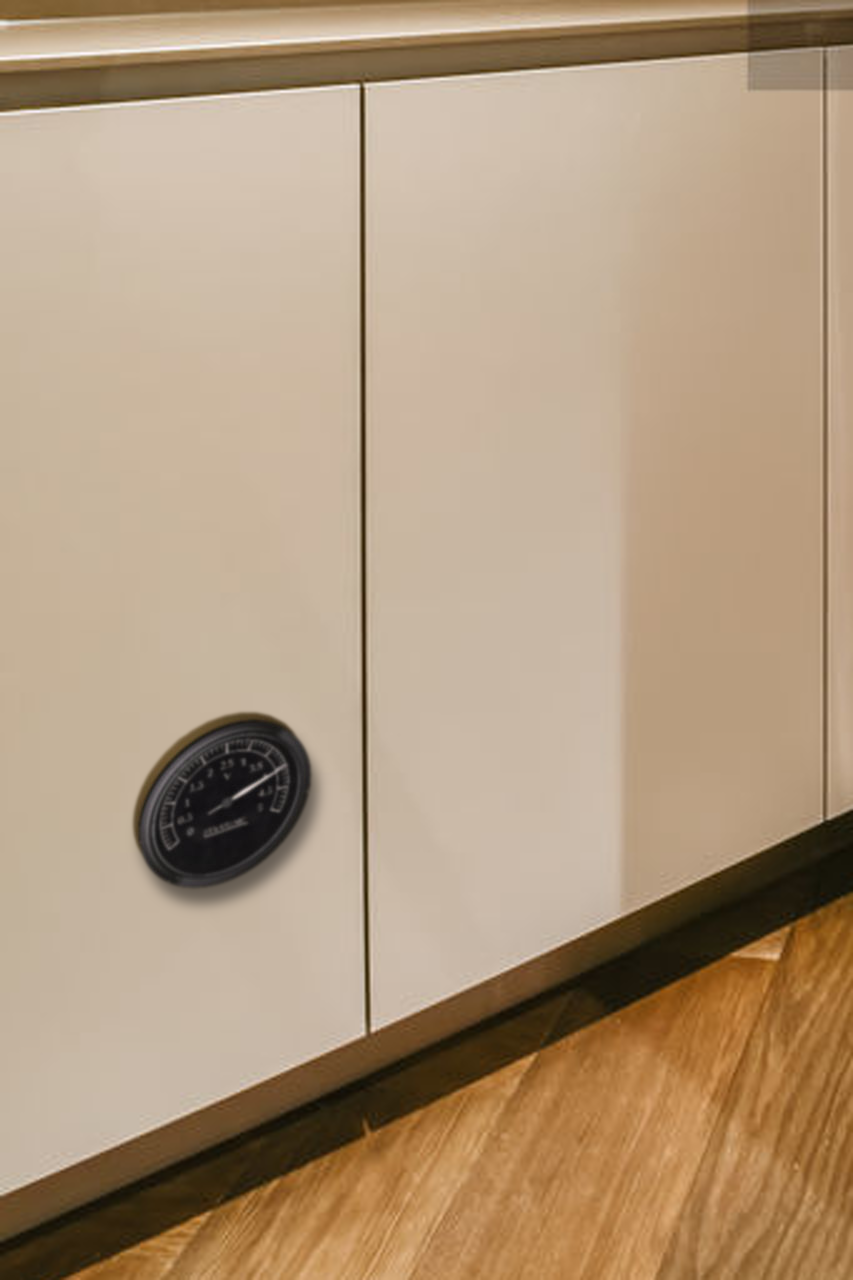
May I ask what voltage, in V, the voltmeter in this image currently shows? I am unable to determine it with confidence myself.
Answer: 4 V
